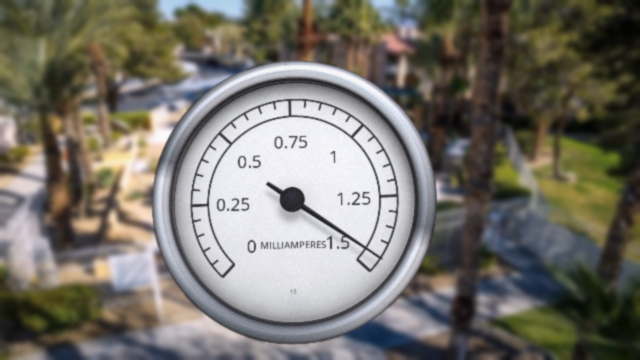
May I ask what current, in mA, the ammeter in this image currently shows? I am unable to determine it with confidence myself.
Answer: 1.45 mA
